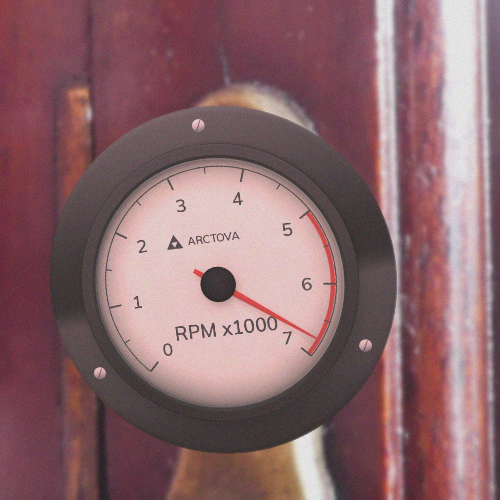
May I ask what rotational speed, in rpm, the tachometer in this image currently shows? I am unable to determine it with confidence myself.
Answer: 6750 rpm
